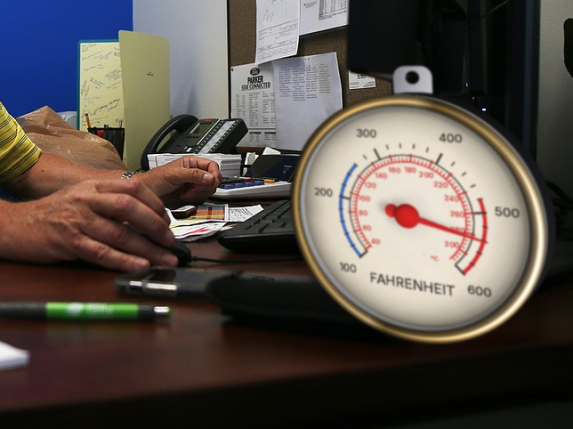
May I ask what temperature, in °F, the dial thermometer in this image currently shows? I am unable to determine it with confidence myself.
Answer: 540 °F
